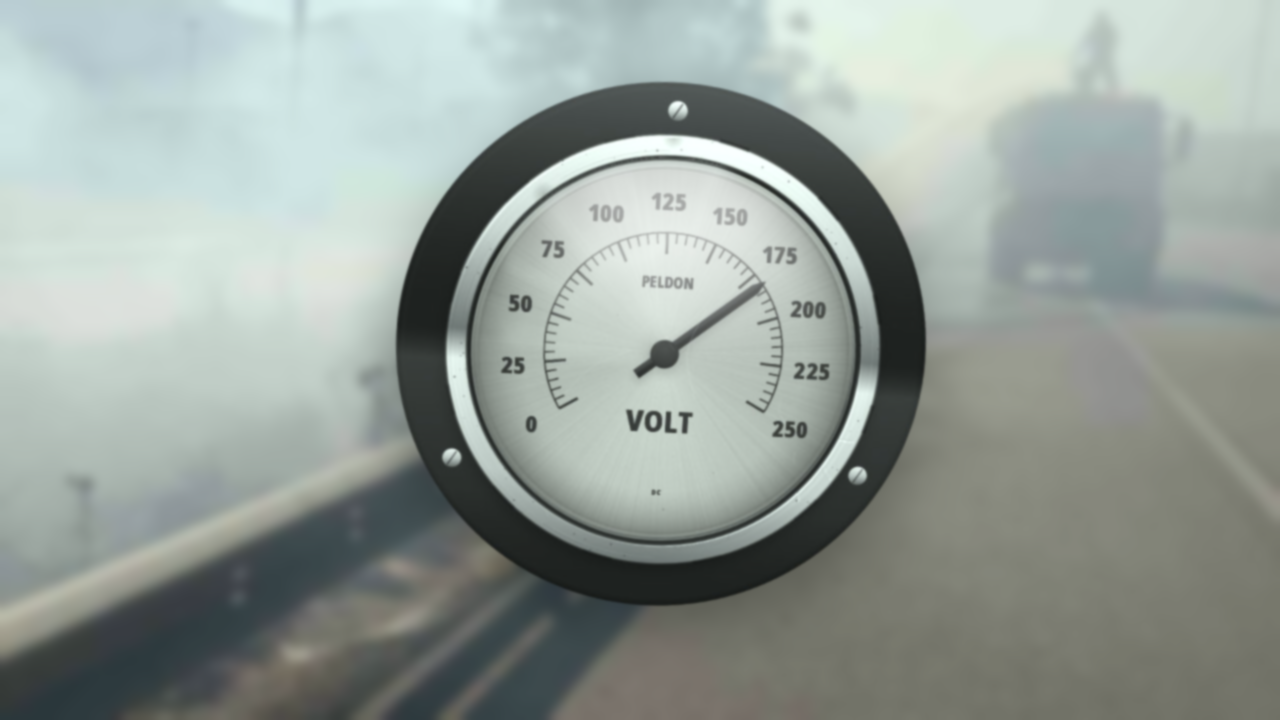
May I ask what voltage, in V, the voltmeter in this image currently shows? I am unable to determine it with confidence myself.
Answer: 180 V
